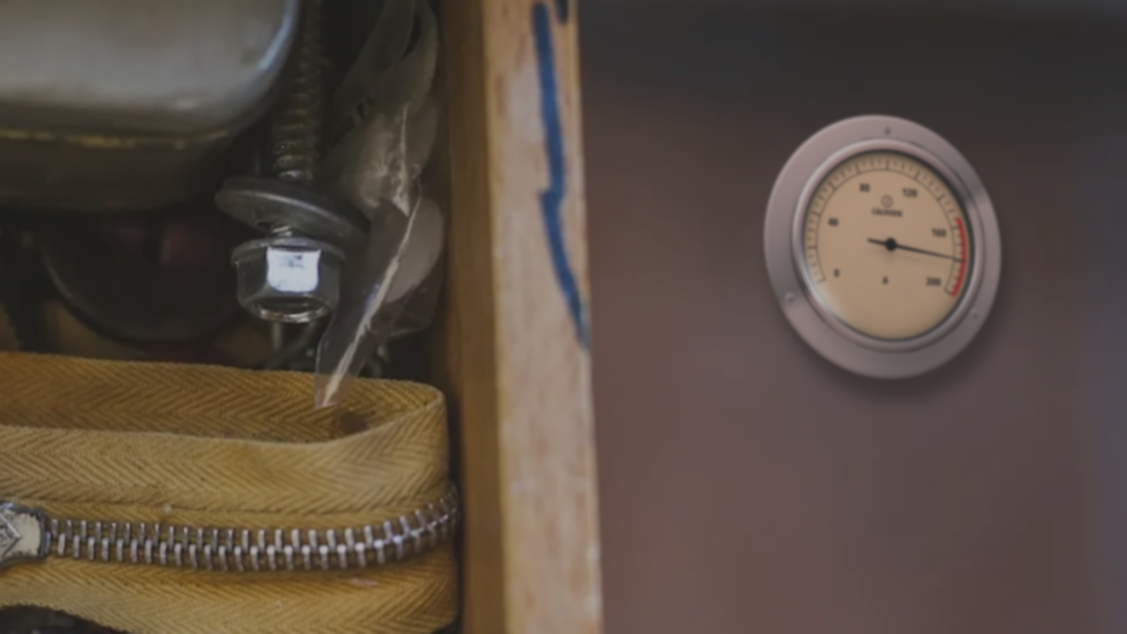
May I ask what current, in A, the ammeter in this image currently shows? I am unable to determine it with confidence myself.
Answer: 180 A
